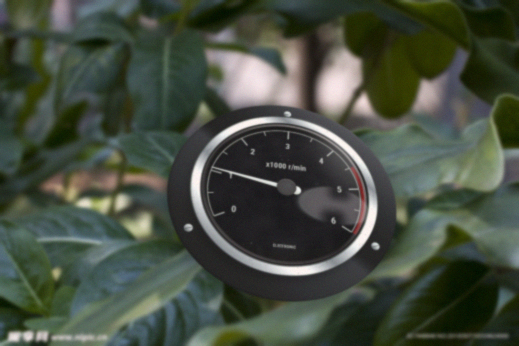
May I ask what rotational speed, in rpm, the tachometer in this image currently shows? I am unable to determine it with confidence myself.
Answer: 1000 rpm
